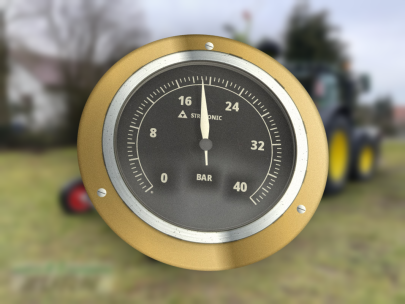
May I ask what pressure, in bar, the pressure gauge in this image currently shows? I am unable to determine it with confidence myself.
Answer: 19 bar
